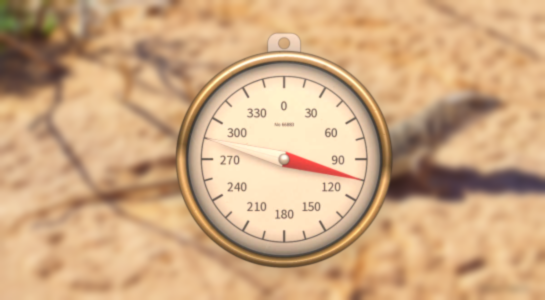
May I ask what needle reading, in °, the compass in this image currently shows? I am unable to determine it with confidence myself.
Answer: 105 °
